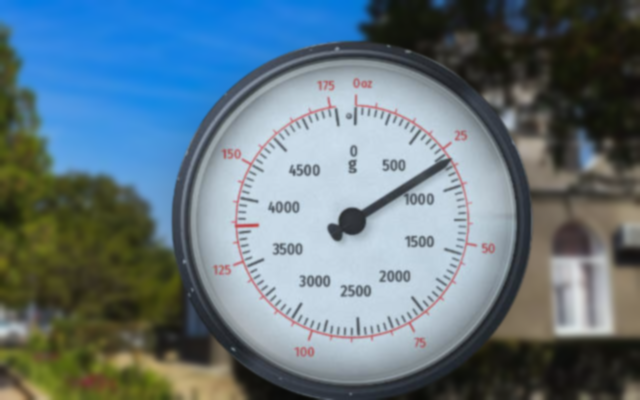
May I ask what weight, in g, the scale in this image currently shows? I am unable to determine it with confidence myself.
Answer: 800 g
